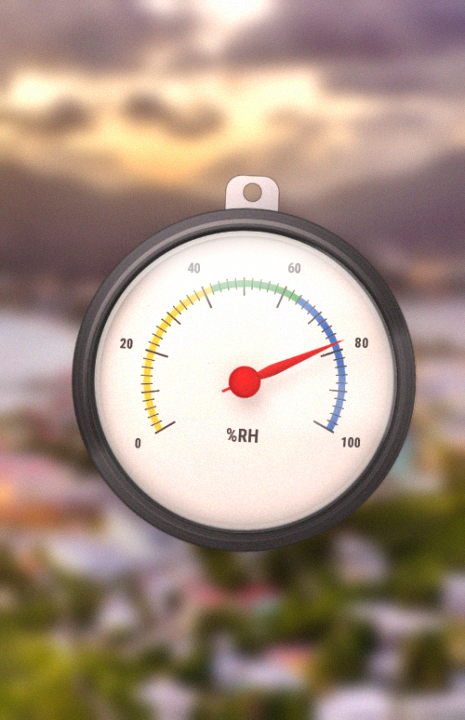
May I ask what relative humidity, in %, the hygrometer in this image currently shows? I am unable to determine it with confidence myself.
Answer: 78 %
